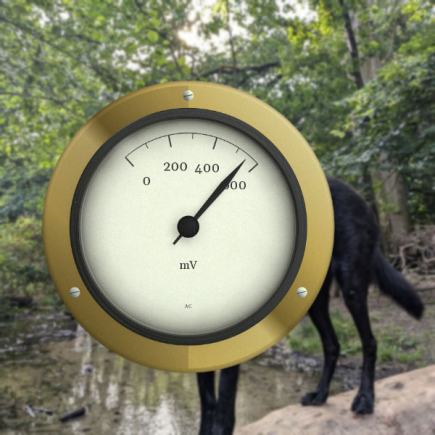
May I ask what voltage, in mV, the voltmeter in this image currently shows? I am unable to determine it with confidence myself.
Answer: 550 mV
